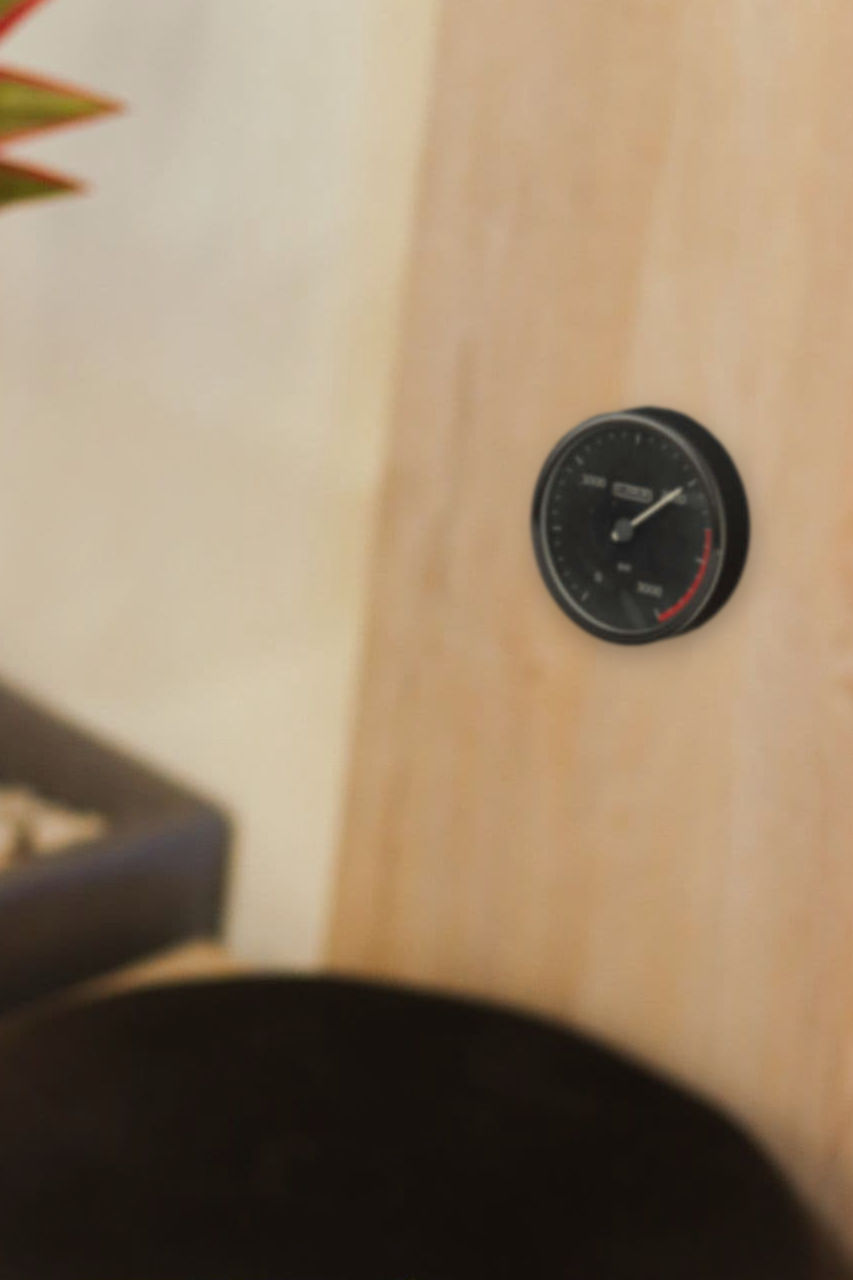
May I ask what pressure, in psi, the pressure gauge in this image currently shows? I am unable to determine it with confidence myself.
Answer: 2000 psi
